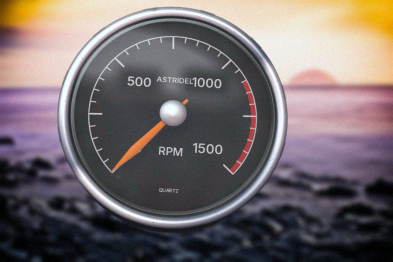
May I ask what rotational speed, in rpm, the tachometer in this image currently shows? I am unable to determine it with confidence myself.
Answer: 0 rpm
